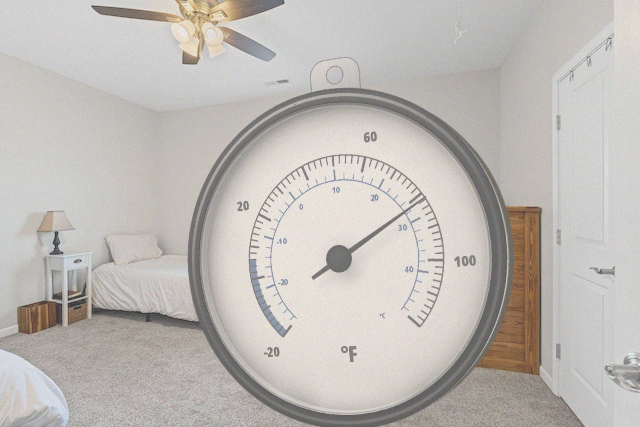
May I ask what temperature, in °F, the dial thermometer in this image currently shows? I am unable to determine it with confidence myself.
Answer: 82 °F
